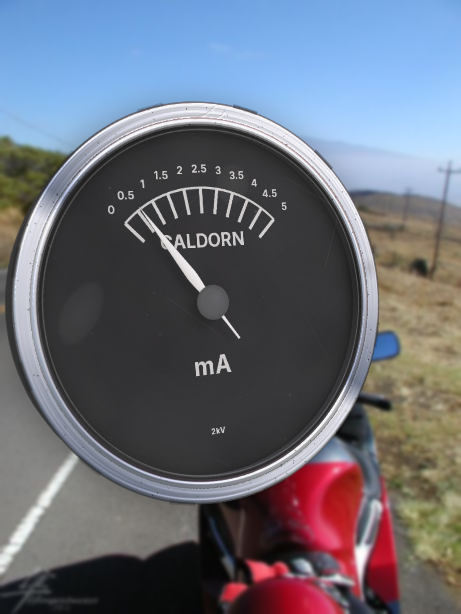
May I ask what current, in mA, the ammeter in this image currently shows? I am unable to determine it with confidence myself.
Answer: 0.5 mA
